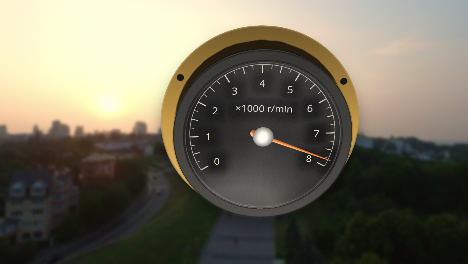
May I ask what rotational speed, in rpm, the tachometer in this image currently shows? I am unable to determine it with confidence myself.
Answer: 7750 rpm
